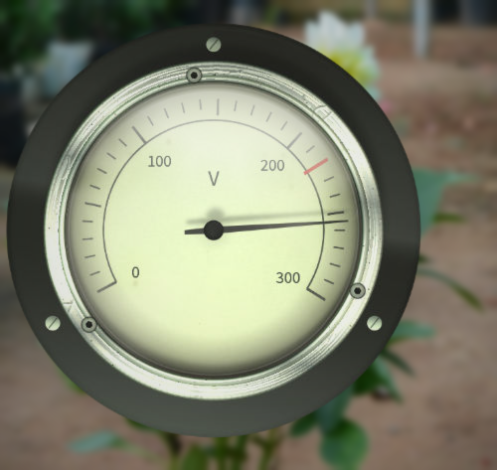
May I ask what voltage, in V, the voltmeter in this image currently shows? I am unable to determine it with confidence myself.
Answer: 255 V
